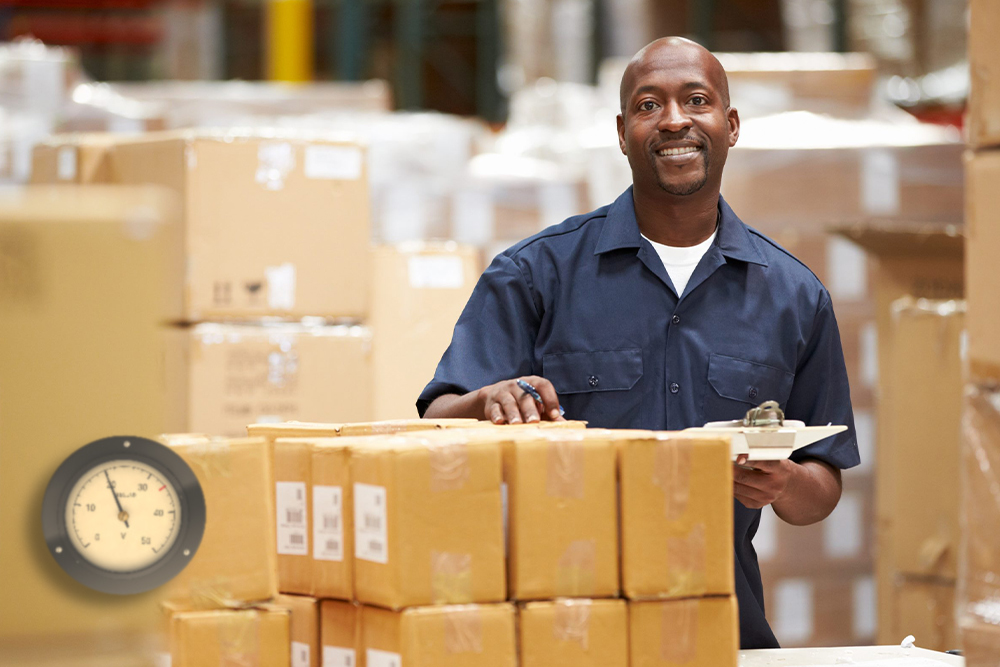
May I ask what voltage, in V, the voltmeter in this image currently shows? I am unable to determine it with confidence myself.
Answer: 20 V
